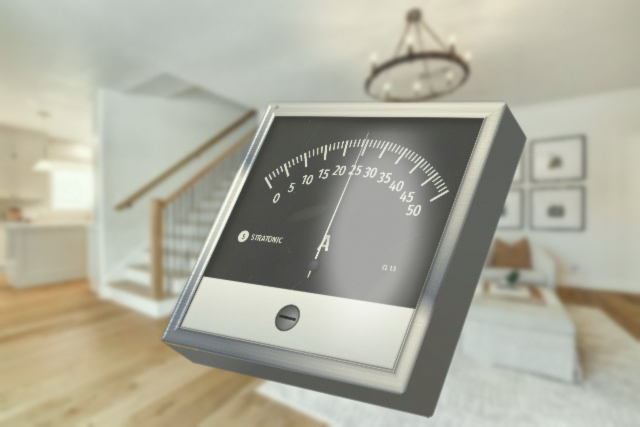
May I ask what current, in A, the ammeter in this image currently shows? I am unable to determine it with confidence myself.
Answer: 25 A
